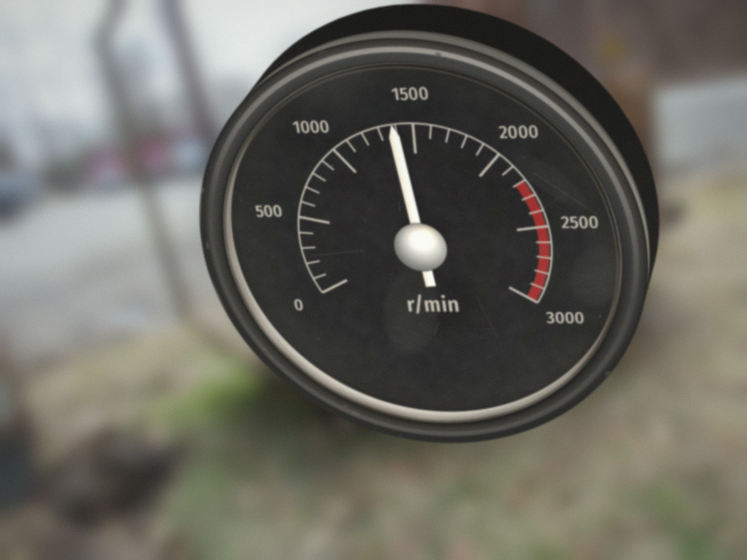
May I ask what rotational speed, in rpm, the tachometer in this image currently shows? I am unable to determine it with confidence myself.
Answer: 1400 rpm
